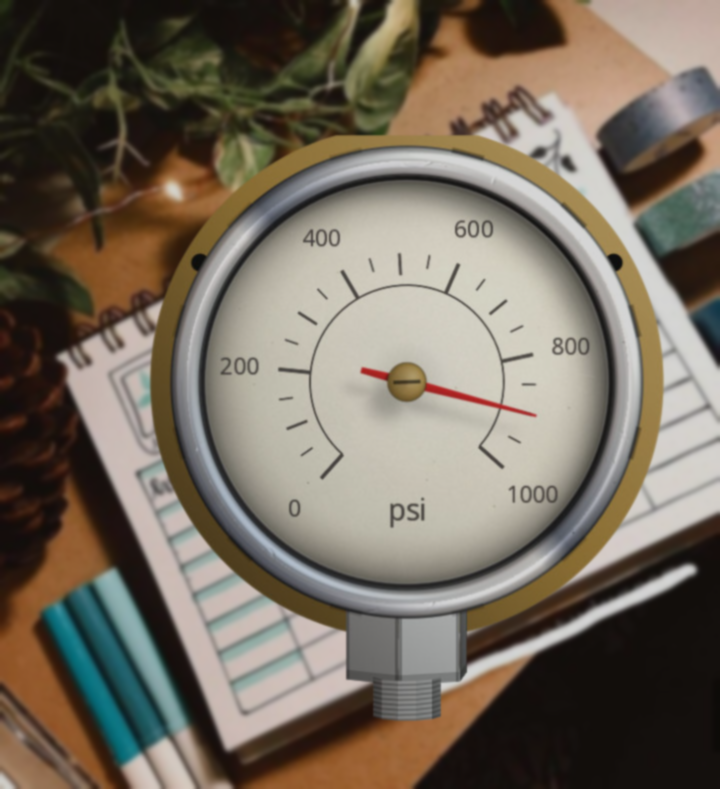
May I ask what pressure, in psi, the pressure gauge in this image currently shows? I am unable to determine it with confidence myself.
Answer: 900 psi
